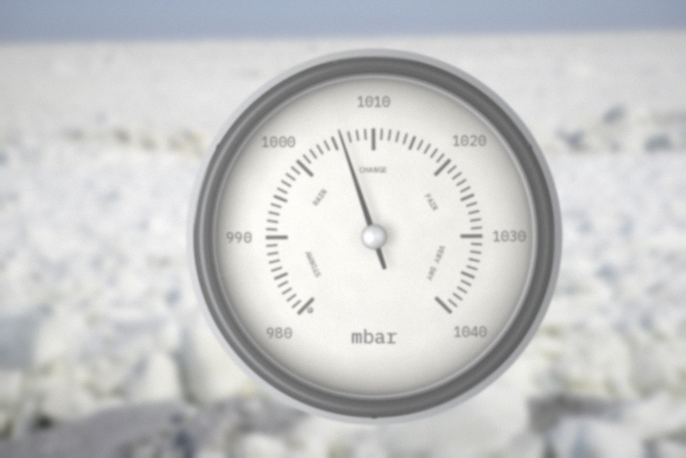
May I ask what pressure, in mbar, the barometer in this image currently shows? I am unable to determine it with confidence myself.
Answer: 1006 mbar
